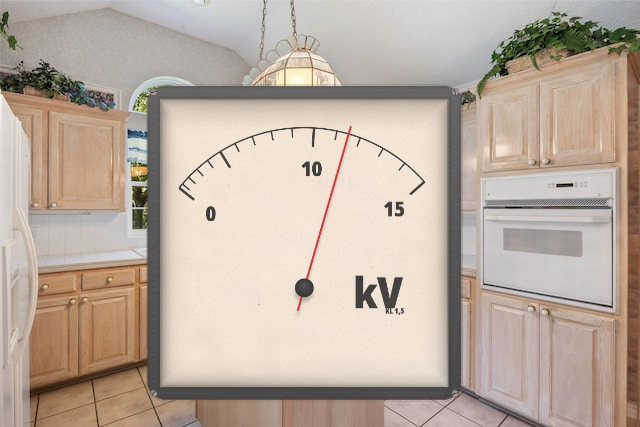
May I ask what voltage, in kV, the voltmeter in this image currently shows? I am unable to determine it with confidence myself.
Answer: 11.5 kV
